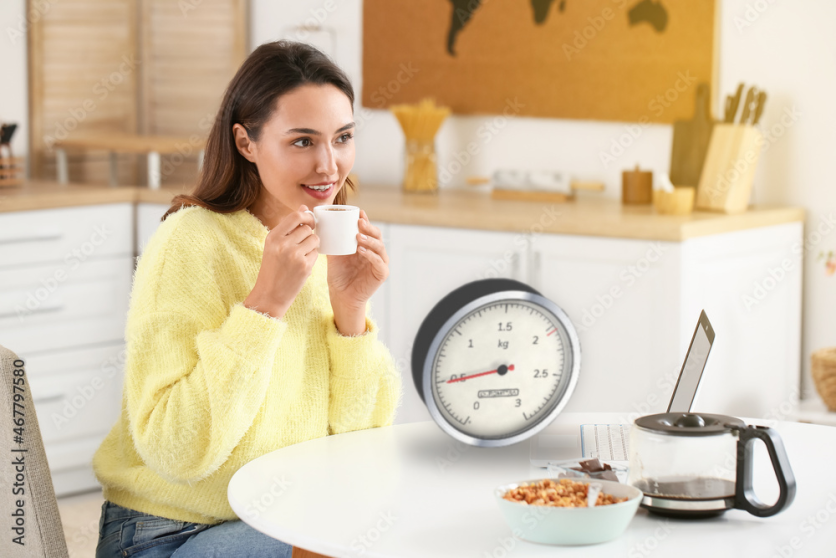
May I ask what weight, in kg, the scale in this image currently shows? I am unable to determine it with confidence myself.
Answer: 0.5 kg
